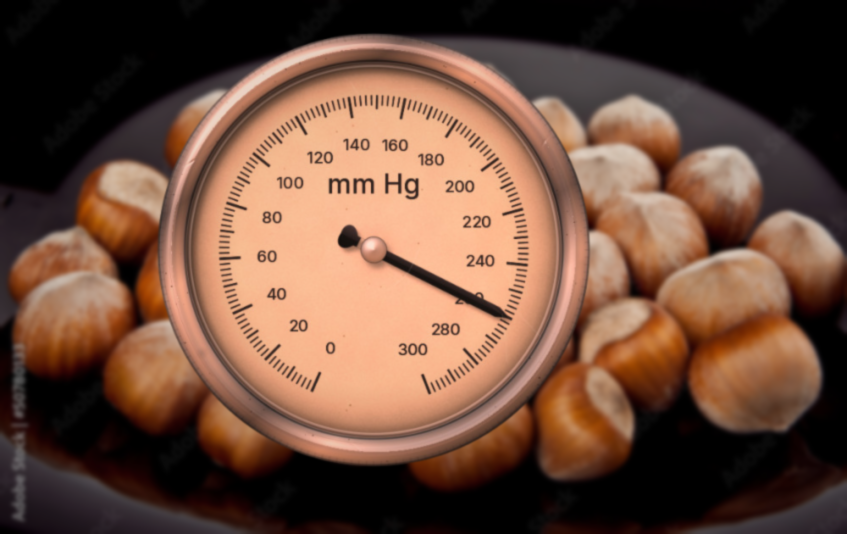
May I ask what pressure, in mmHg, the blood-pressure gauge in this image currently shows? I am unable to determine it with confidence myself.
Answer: 260 mmHg
